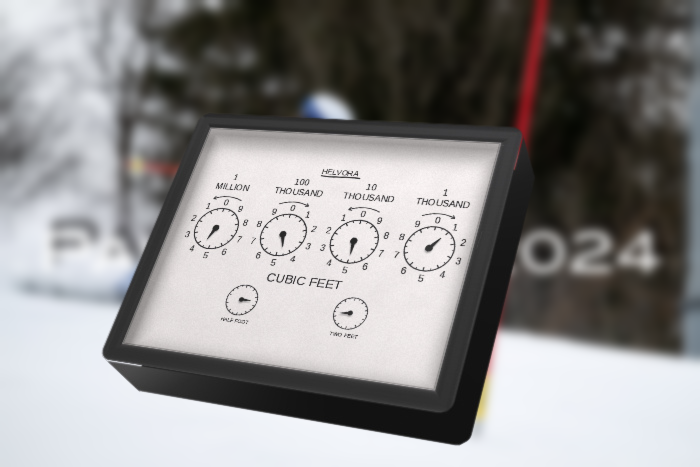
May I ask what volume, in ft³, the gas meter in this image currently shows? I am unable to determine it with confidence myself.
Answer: 445100 ft³
